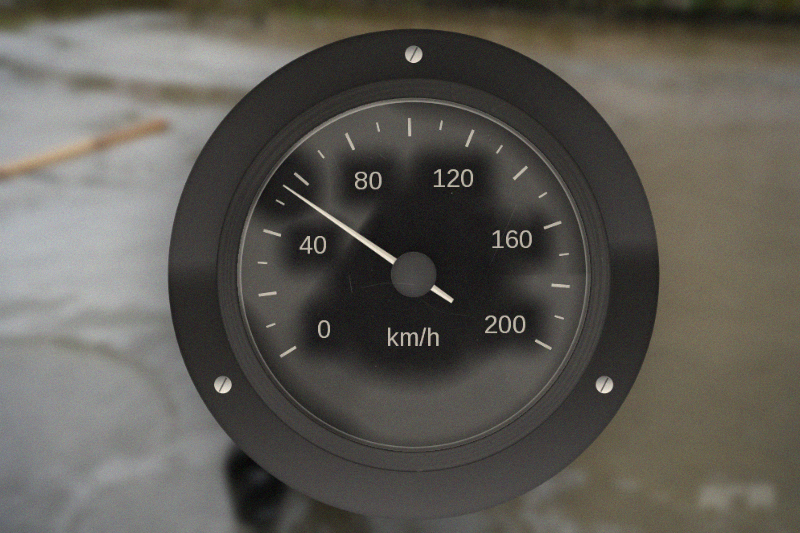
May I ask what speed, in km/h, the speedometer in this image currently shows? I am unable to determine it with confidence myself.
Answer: 55 km/h
